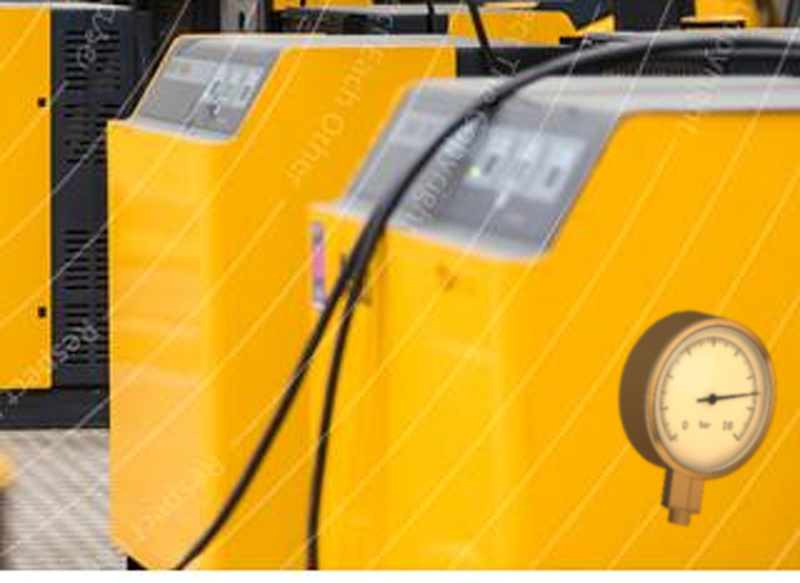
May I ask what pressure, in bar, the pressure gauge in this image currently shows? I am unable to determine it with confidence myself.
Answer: 13 bar
